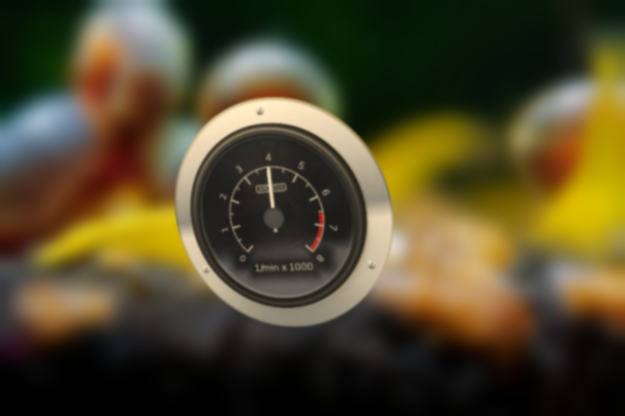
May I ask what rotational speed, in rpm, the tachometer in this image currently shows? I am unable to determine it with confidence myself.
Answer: 4000 rpm
